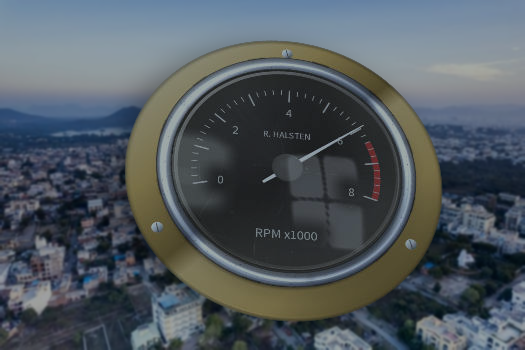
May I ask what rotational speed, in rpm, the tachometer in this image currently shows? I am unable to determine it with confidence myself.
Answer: 6000 rpm
